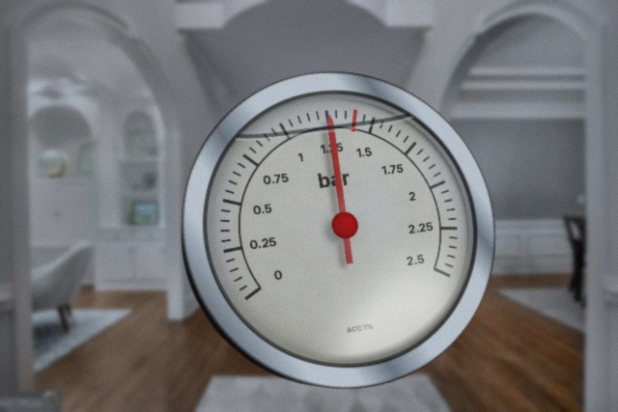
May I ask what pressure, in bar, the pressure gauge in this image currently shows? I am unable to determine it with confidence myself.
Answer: 1.25 bar
